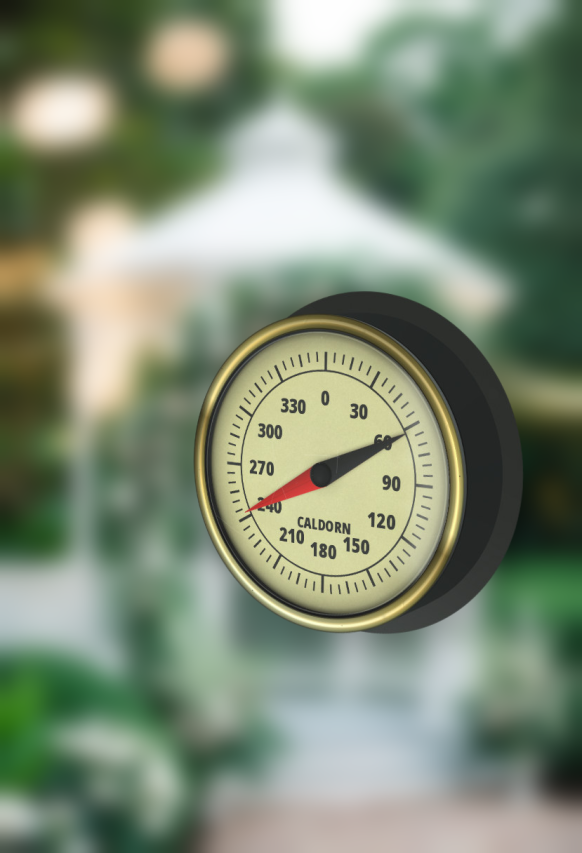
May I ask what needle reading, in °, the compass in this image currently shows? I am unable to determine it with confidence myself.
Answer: 242.5 °
